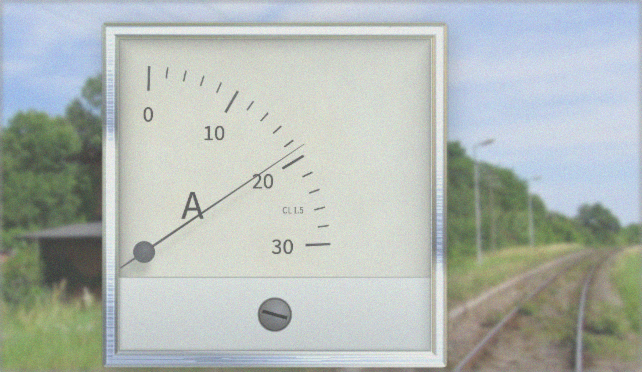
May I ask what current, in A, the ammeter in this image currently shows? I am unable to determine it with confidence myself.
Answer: 19 A
